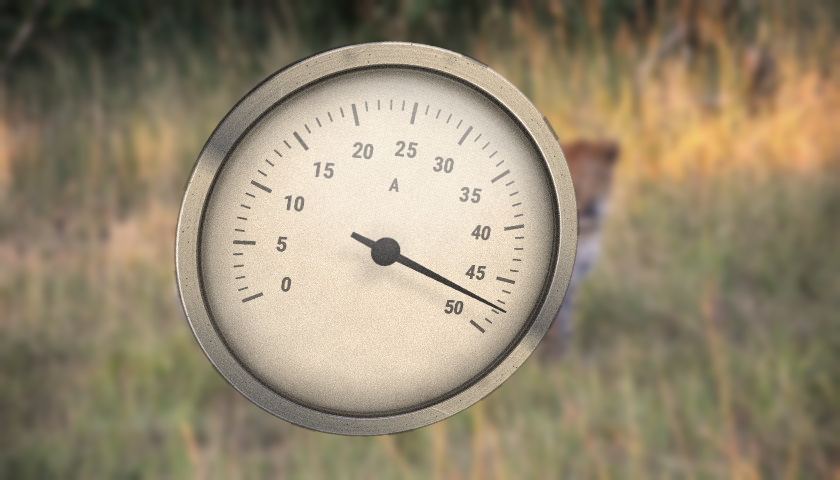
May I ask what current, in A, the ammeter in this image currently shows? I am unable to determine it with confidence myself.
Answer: 47.5 A
